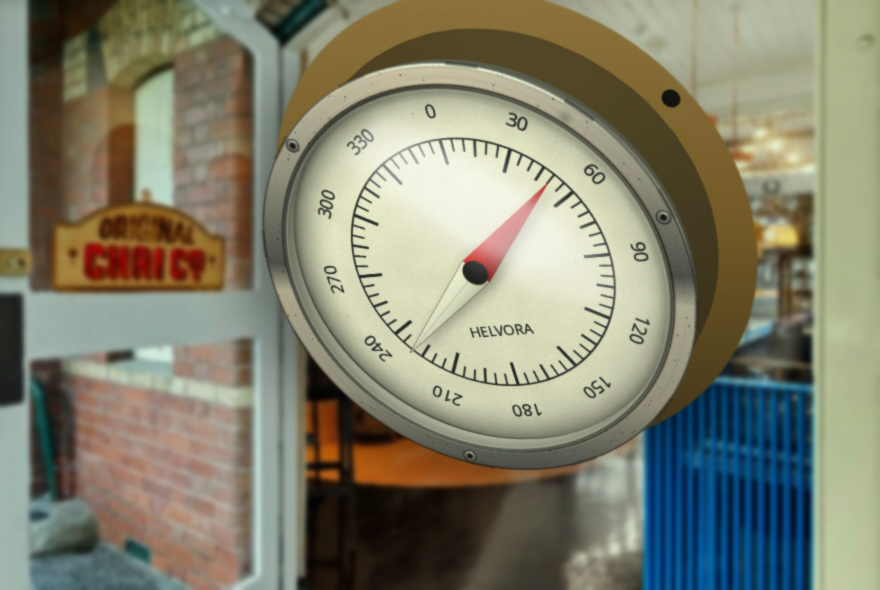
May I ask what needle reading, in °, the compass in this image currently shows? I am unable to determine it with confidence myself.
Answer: 50 °
